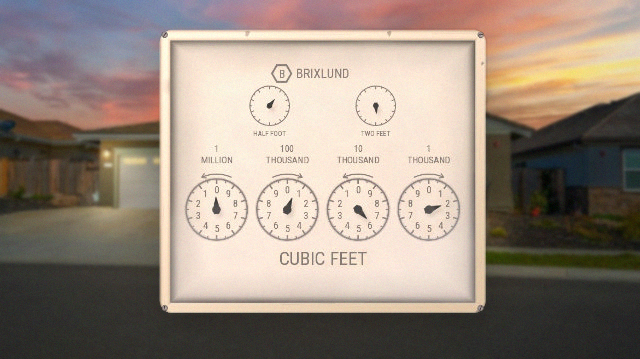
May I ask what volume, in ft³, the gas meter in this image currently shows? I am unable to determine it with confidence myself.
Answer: 6200 ft³
